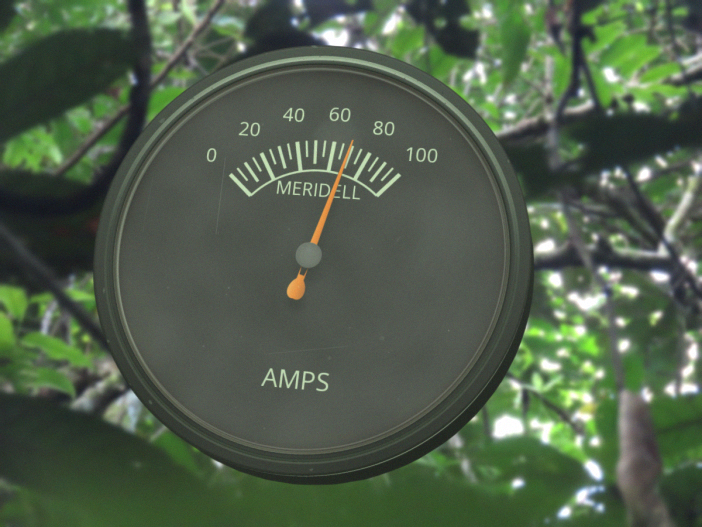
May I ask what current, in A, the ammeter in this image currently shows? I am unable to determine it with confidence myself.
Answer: 70 A
